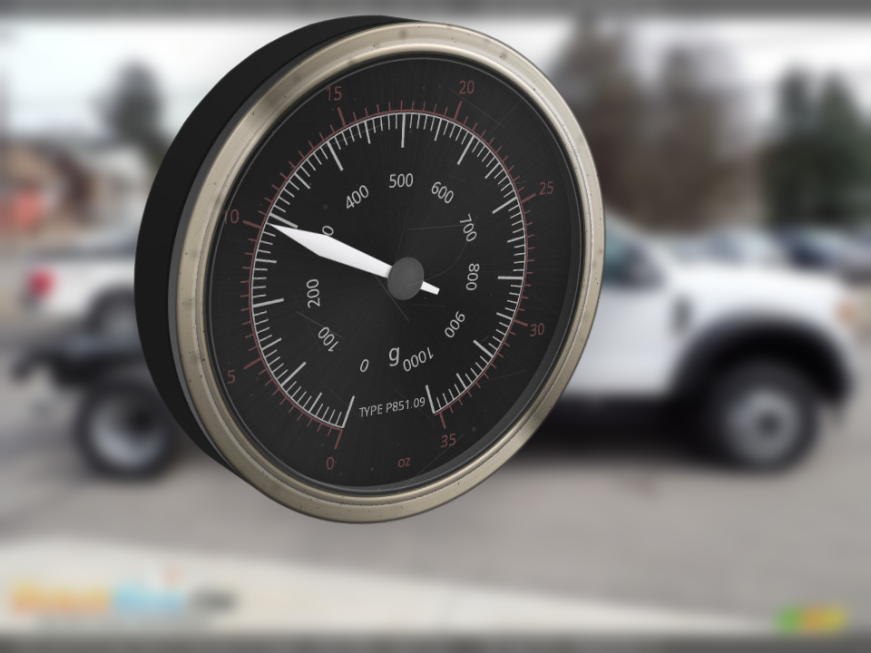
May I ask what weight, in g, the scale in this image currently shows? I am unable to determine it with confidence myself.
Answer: 290 g
